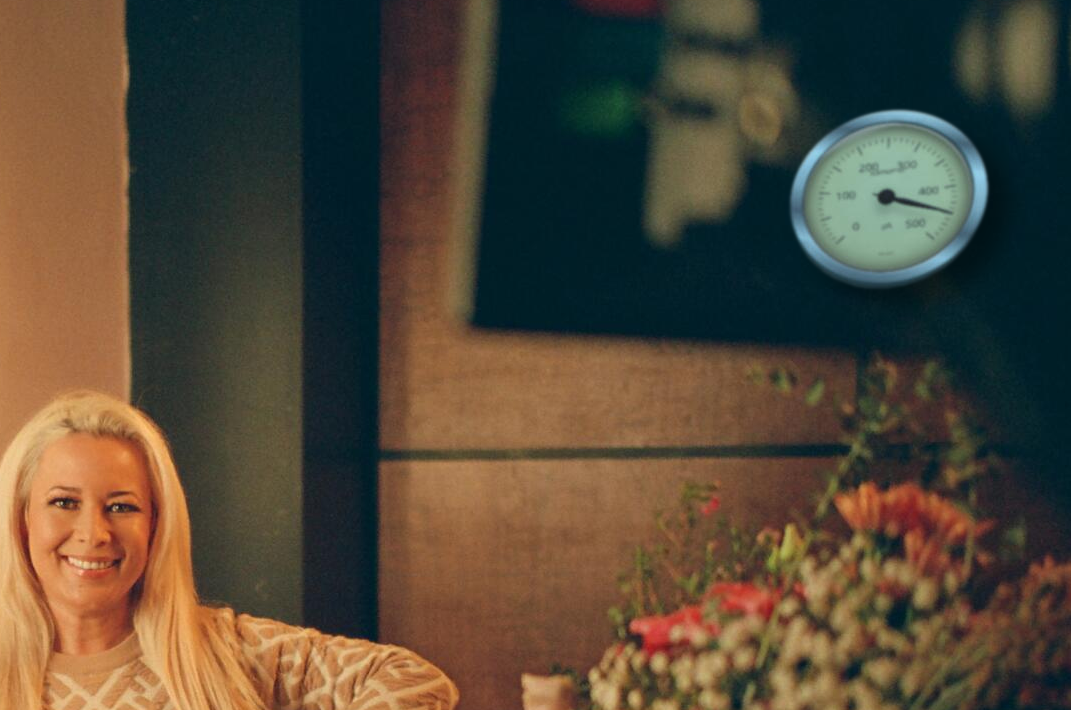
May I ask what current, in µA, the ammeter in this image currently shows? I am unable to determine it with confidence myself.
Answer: 450 µA
